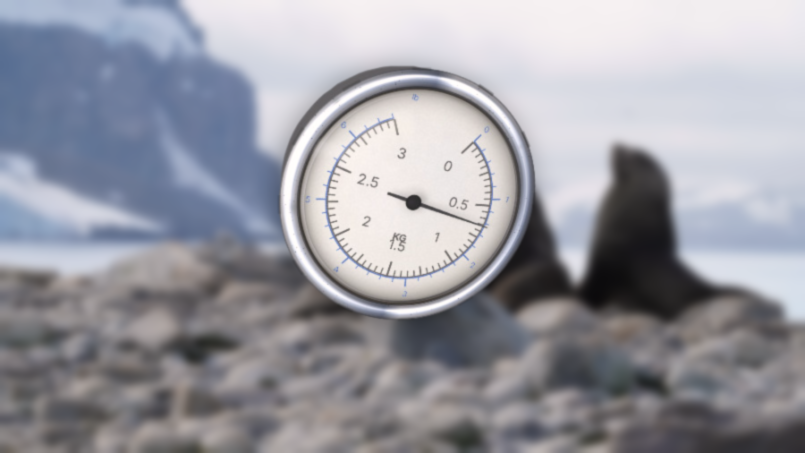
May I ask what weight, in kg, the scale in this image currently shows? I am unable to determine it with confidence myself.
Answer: 0.65 kg
